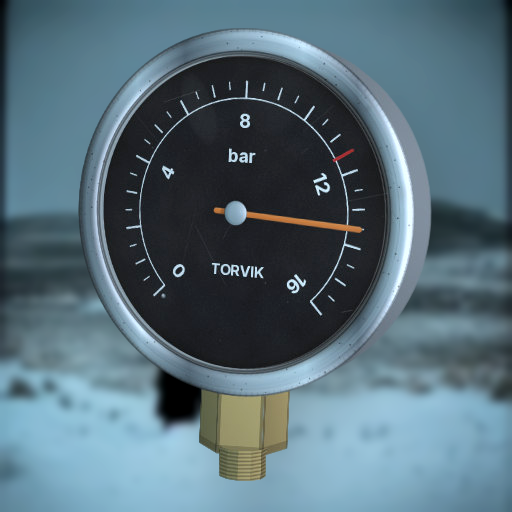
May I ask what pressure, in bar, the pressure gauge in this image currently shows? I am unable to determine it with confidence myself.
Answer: 13.5 bar
